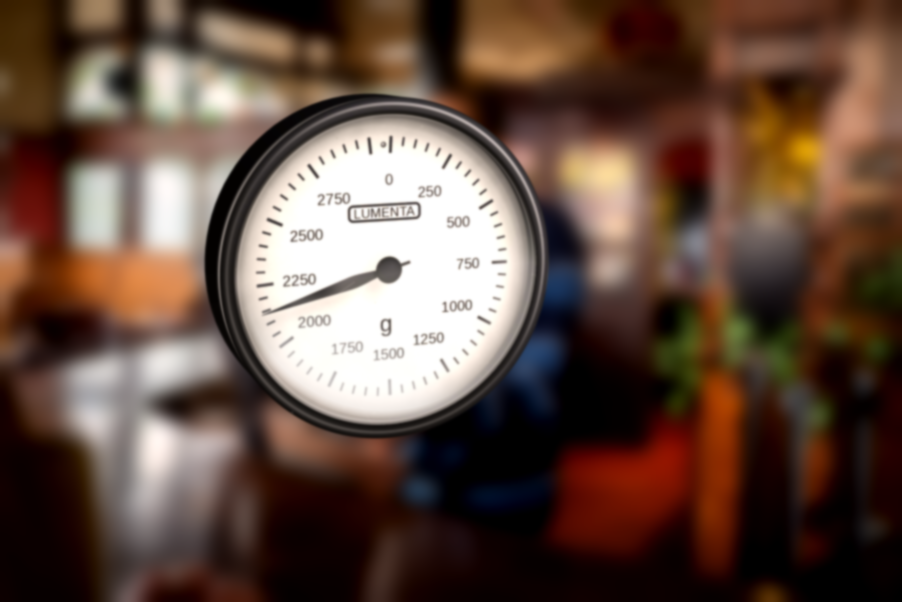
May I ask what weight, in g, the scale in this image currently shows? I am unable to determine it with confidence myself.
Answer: 2150 g
